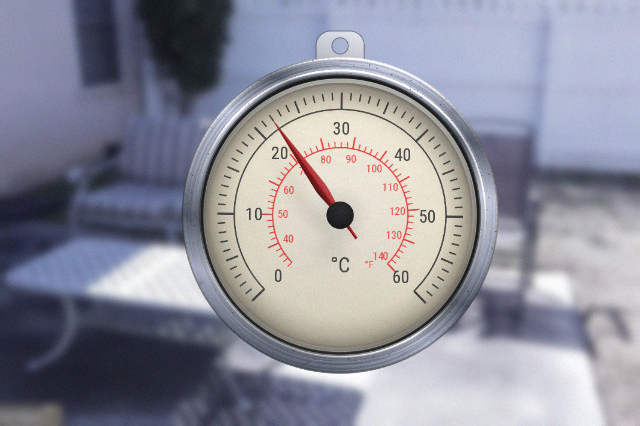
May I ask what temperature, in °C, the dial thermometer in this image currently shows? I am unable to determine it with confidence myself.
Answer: 22 °C
